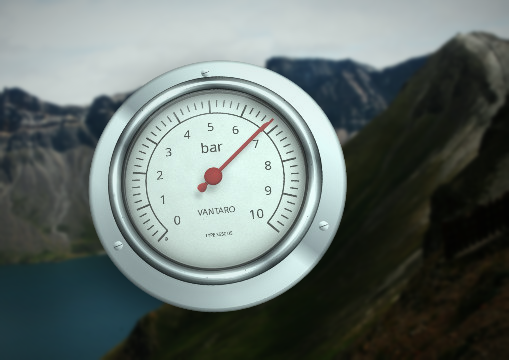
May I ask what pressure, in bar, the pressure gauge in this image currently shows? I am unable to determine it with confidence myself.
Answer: 6.8 bar
